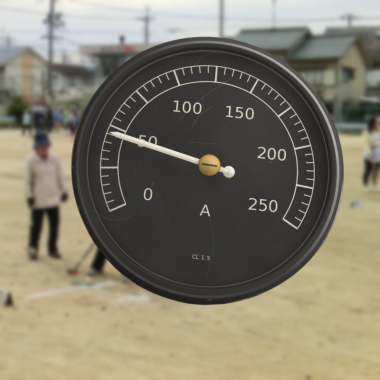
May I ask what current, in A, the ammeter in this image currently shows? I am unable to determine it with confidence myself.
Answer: 45 A
